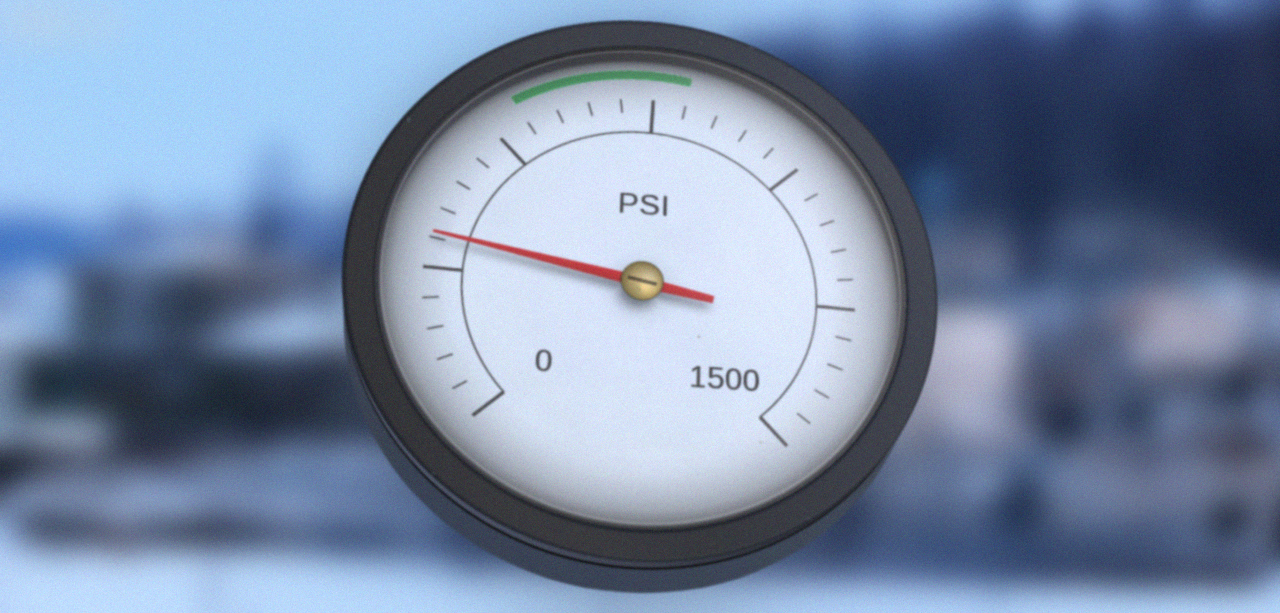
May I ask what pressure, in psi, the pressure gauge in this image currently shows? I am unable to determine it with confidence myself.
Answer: 300 psi
